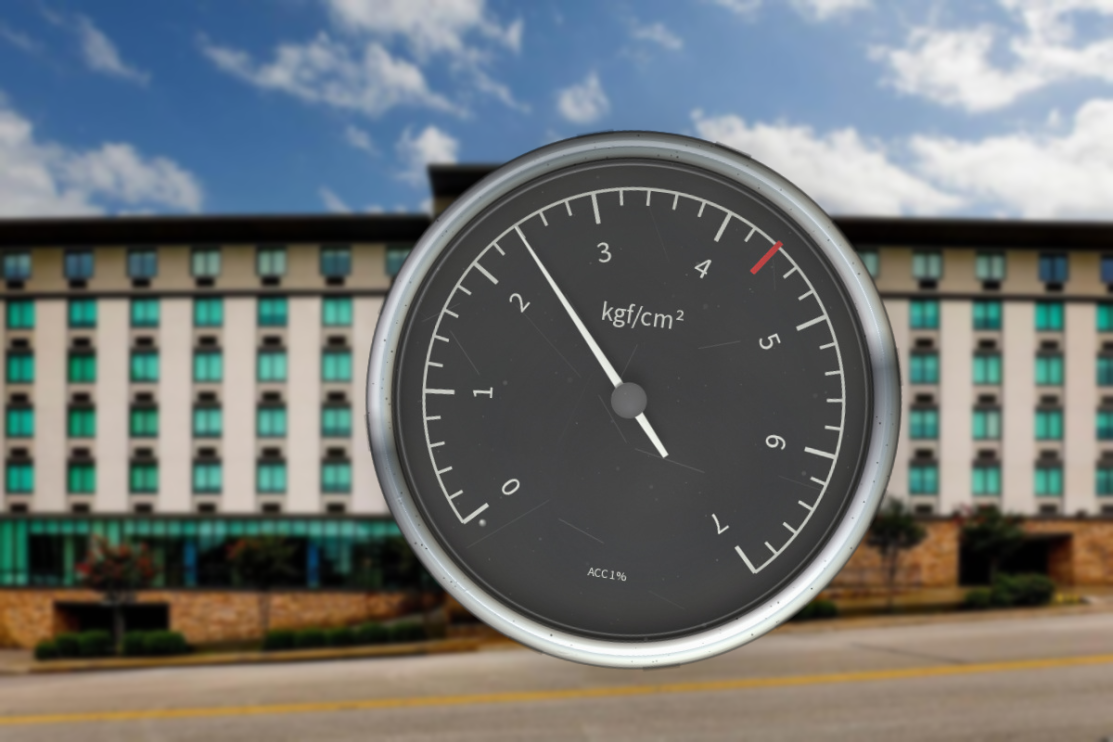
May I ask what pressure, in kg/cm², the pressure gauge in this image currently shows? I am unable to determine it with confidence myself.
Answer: 2.4 kg/cm²
